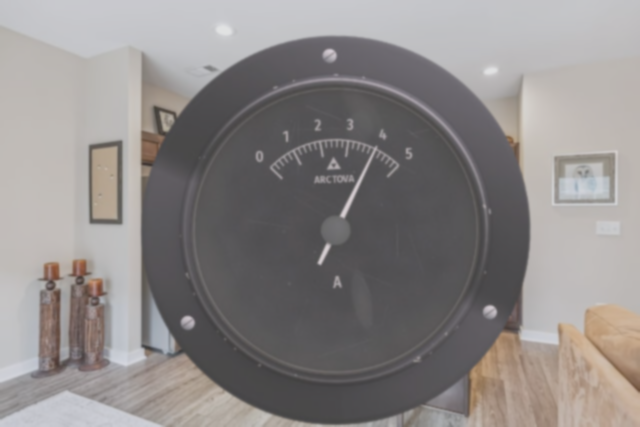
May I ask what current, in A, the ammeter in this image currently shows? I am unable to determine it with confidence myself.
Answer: 4 A
